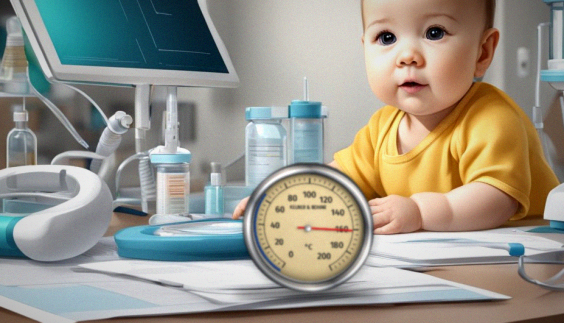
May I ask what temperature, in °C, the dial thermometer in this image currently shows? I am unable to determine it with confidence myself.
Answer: 160 °C
